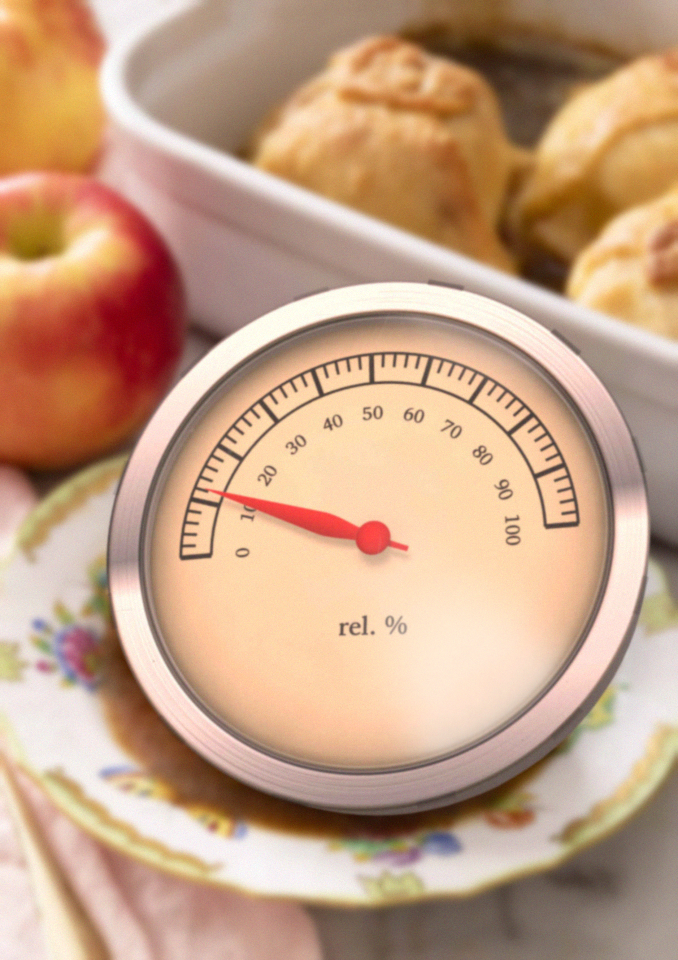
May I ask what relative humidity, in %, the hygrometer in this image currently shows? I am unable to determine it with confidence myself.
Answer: 12 %
